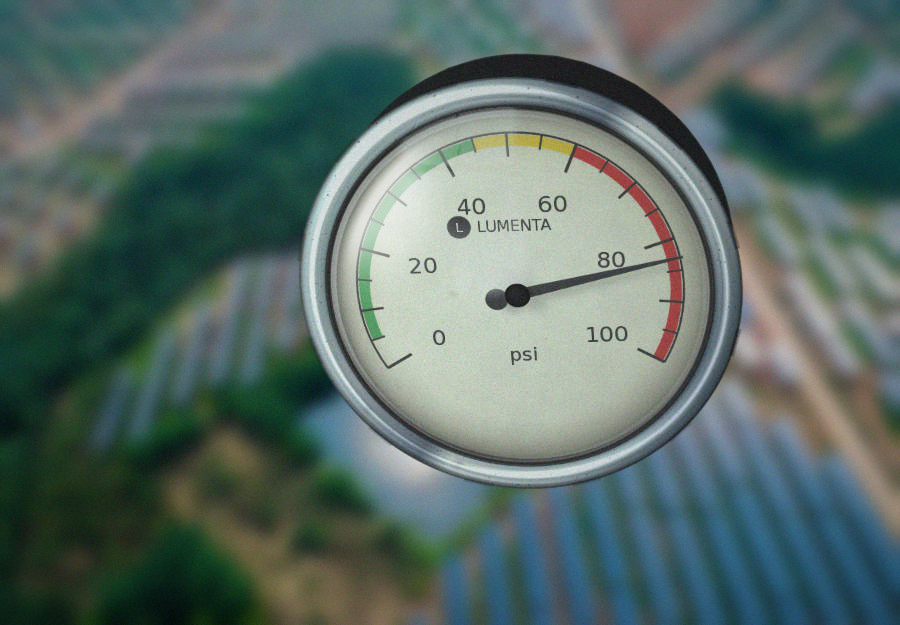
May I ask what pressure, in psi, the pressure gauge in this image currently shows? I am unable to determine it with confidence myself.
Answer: 82.5 psi
